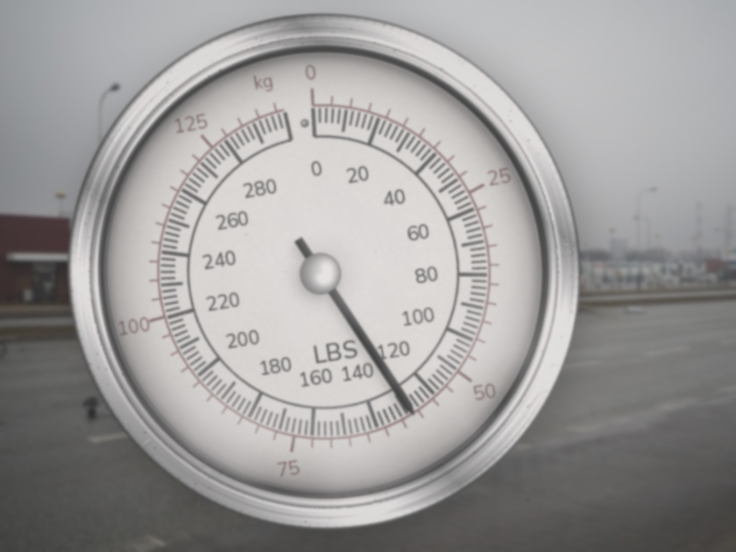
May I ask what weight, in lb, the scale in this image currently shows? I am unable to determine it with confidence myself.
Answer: 128 lb
